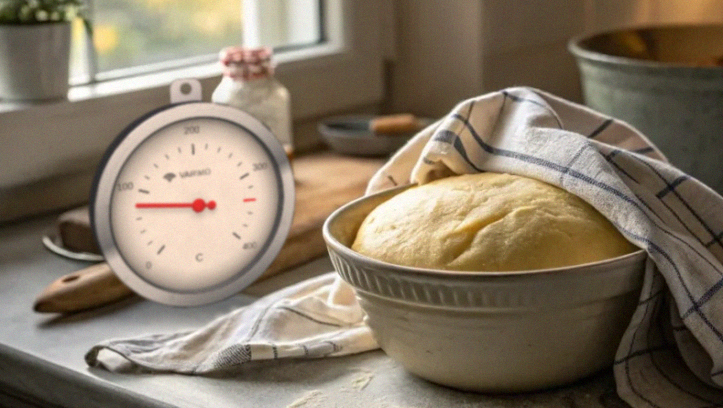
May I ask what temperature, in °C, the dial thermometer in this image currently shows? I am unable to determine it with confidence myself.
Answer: 80 °C
